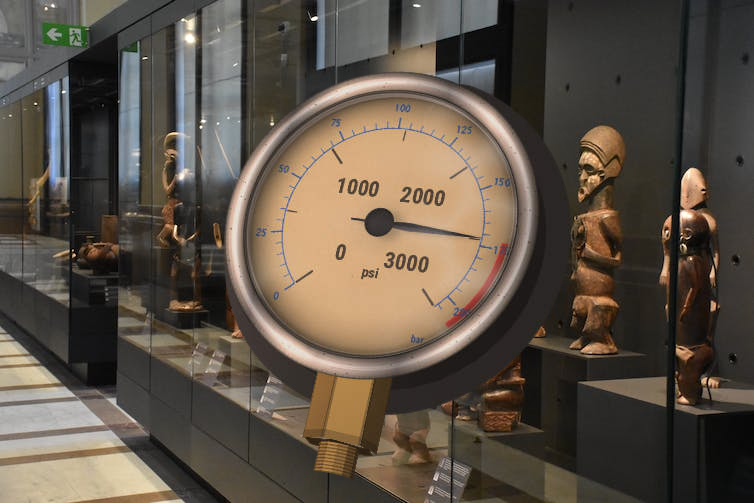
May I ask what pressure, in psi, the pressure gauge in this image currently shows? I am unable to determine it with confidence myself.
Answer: 2500 psi
